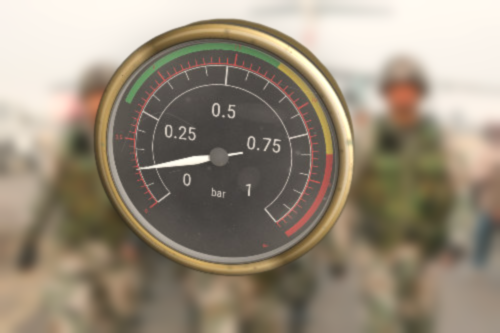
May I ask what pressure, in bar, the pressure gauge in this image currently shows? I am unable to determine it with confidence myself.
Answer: 0.1 bar
